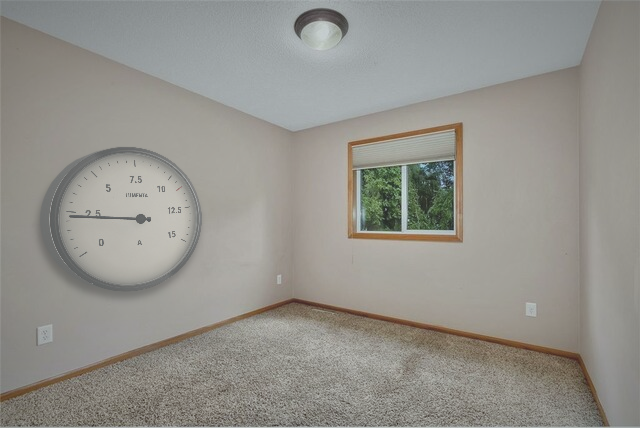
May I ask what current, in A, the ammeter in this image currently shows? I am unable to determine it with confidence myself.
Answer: 2.25 A
